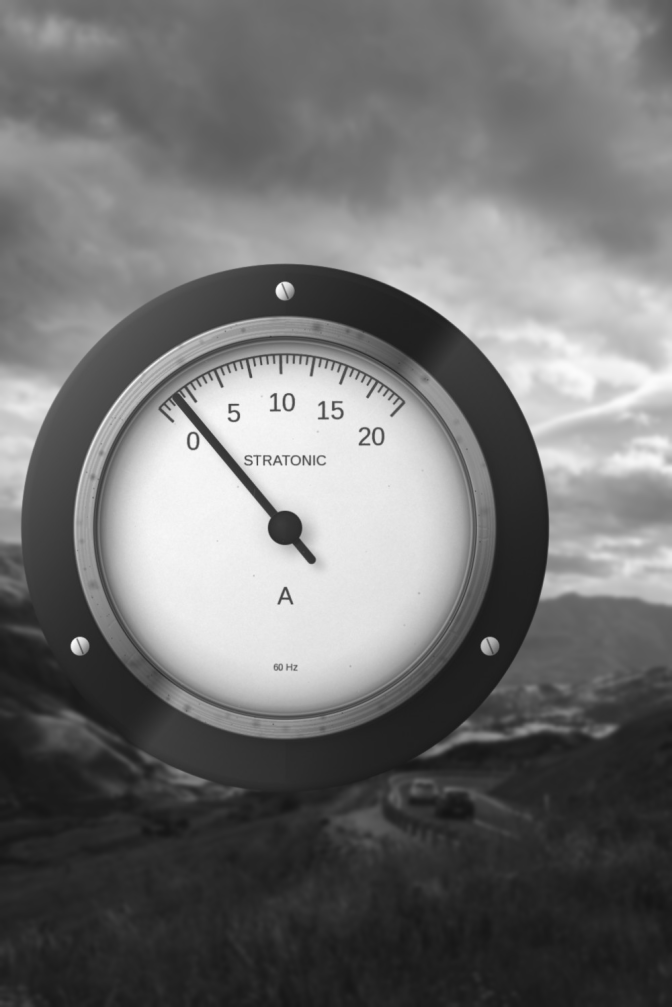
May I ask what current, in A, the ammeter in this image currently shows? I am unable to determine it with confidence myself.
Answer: 1.5 A
